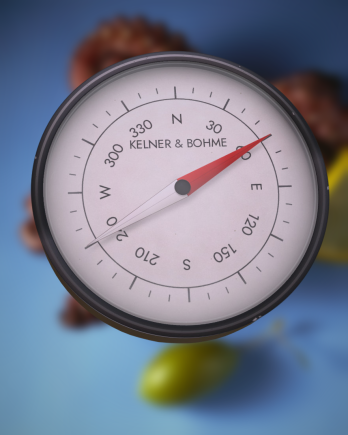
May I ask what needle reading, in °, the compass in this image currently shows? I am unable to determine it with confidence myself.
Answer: 60 °
